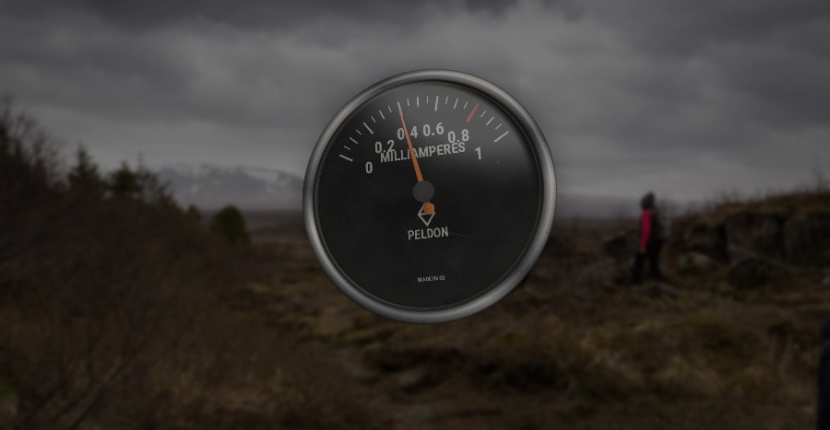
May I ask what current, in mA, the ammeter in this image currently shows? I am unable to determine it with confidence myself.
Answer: 0.4 mA
